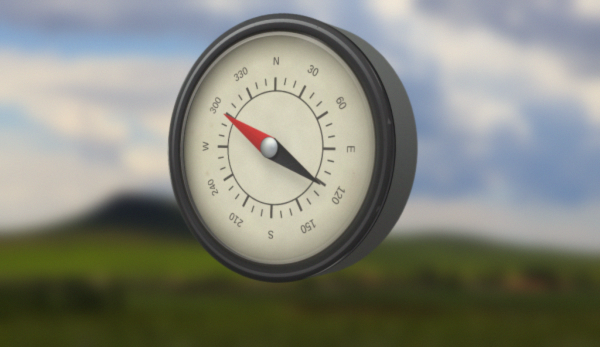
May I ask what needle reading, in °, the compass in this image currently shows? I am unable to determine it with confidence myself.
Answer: 300 °
